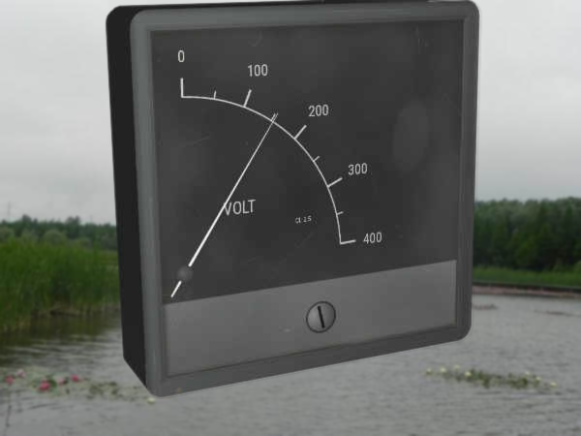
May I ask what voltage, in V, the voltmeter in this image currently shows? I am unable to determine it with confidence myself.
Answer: 150 V
